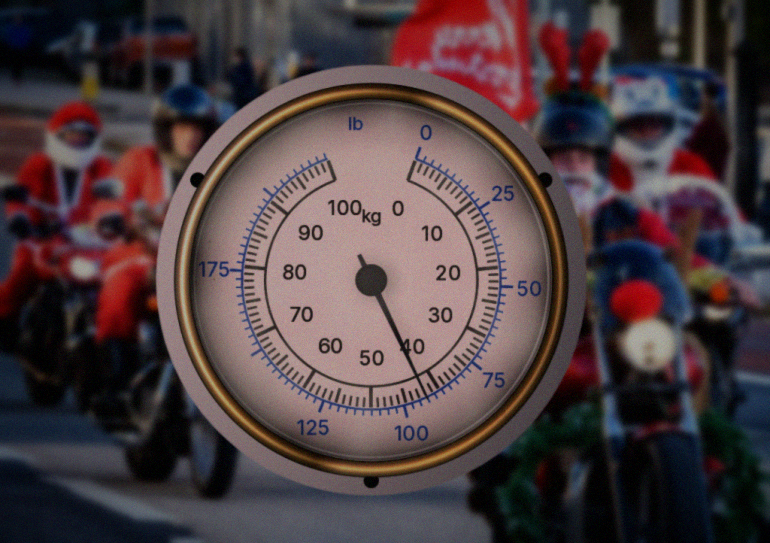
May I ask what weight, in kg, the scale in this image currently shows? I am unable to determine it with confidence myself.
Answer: 42 kg
